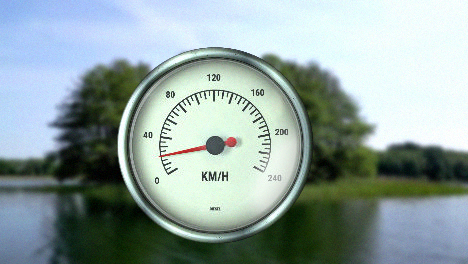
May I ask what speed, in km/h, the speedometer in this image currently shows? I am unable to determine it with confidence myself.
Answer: 20 km/h
